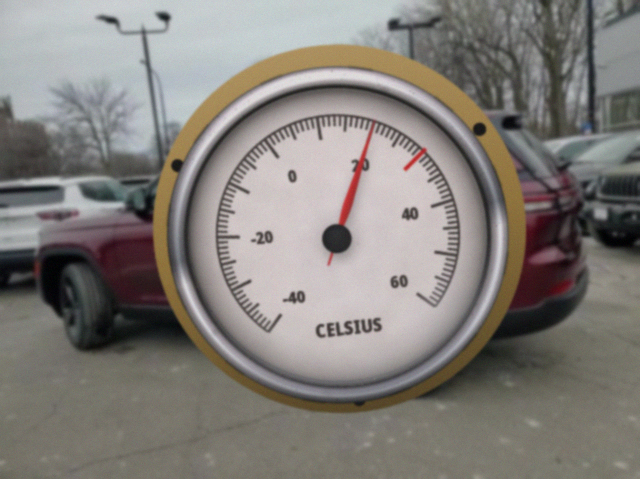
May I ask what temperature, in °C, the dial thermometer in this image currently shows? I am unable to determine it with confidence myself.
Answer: 20 °C
